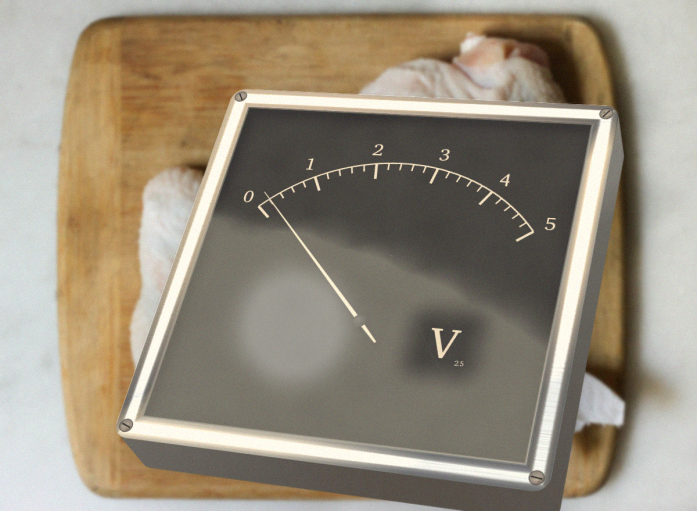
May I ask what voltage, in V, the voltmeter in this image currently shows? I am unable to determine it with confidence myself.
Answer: 0.2 V
